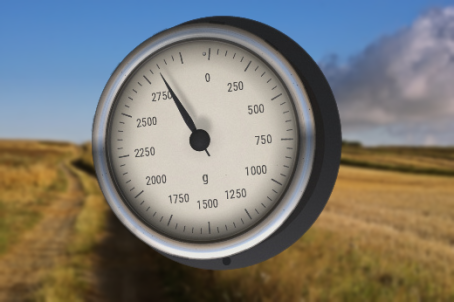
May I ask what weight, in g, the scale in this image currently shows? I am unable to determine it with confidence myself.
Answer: 2850 g
